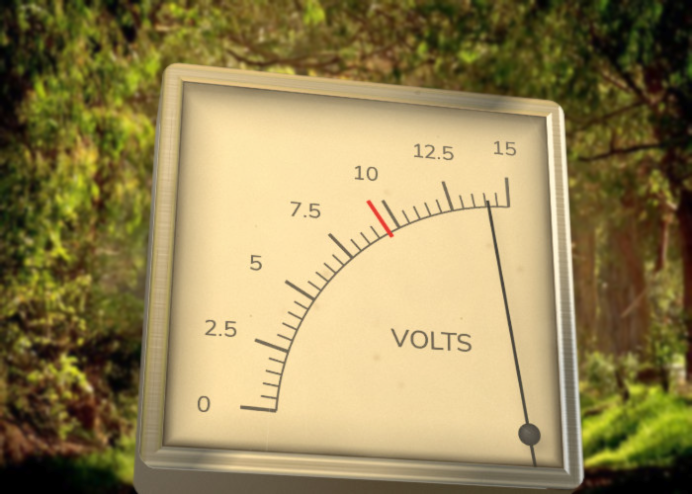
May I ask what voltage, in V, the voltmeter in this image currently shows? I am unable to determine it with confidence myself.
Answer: 14 V
